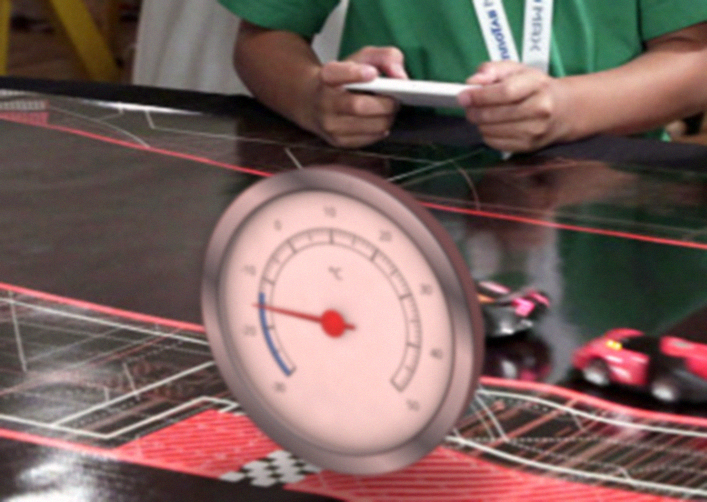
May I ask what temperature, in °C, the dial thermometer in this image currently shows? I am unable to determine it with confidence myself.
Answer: -15 °C
